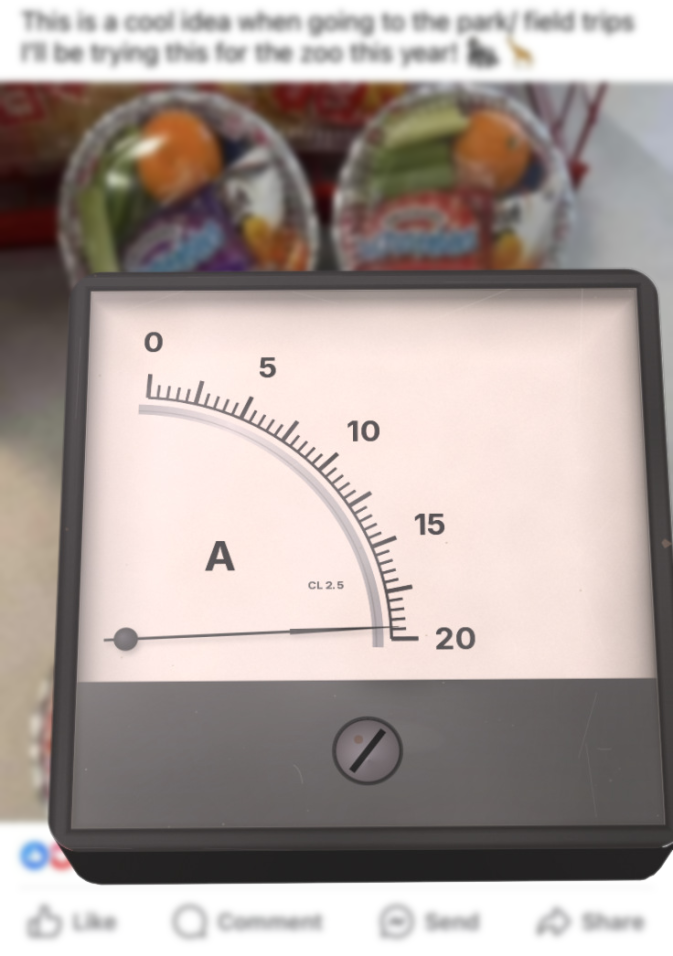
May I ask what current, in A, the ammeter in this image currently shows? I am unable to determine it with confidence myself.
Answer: 19.5 A
